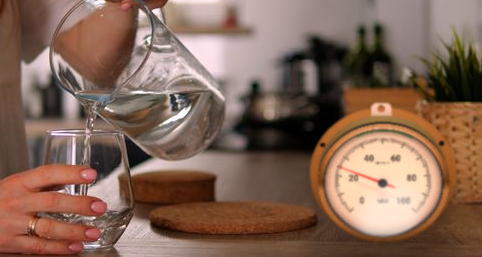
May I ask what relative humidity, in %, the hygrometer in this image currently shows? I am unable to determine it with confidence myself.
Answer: 25 %
